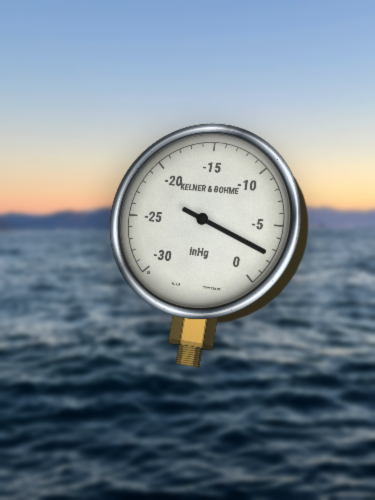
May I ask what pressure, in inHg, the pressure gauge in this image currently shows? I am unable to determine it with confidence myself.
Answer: -2.5 inHg
